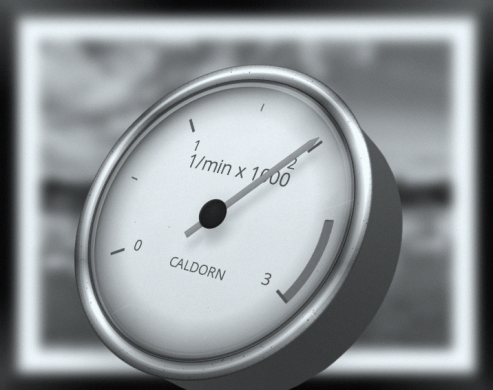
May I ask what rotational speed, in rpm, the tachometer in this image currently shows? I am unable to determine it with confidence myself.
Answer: 2000 rpm
